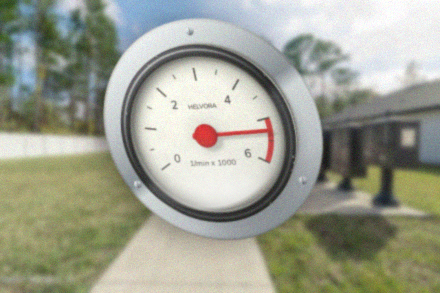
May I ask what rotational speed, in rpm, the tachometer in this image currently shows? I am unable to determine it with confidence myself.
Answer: 5250 rpm
